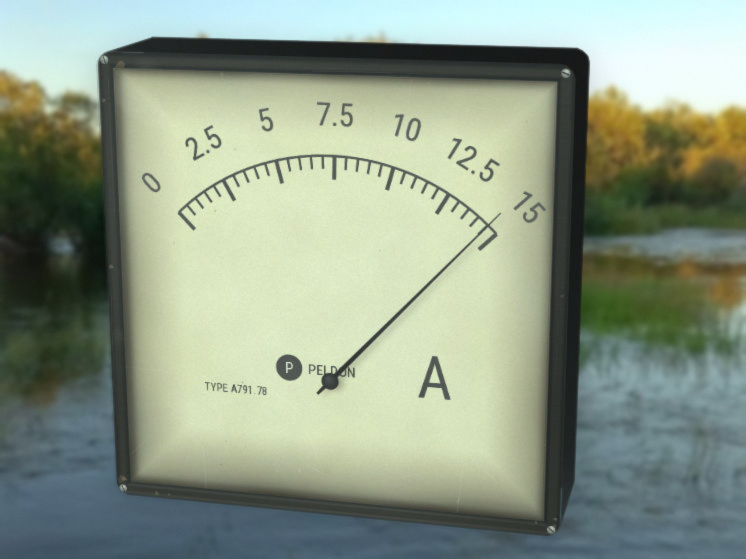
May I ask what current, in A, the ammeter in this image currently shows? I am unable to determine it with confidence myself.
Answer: 14.5 A
